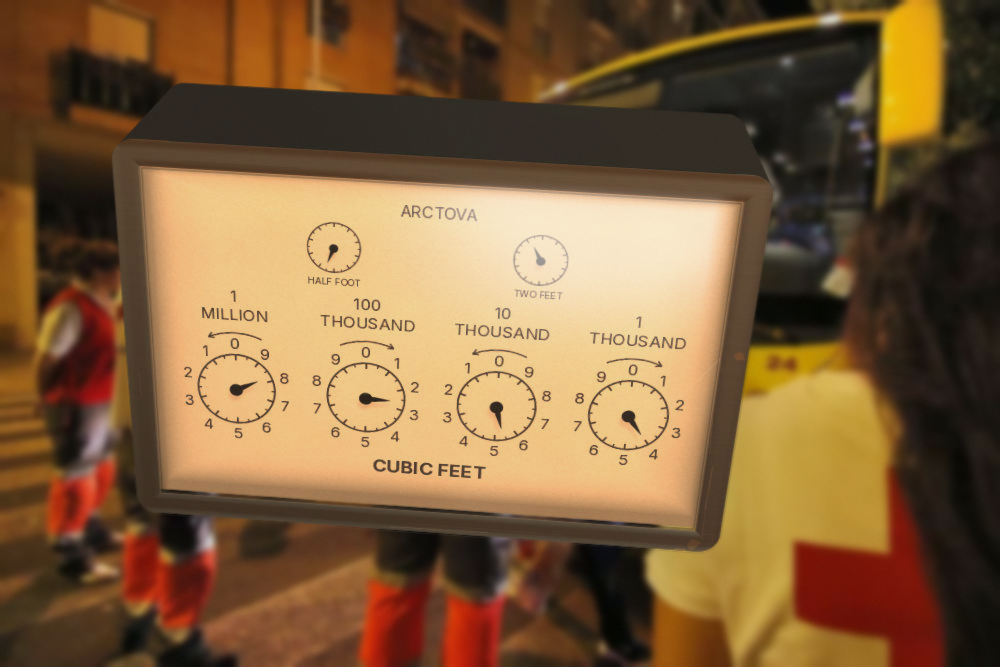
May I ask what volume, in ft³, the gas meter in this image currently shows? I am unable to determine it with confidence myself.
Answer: 825400 ft³
